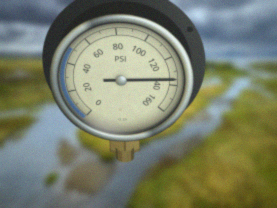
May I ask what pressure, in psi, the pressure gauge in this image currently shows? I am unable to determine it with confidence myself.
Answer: 135 psi
